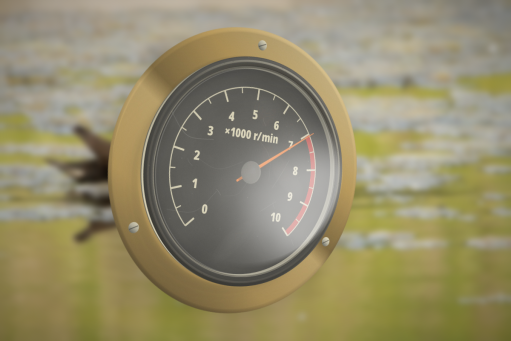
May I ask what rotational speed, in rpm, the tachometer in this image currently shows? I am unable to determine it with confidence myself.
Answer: 7000 rpm
